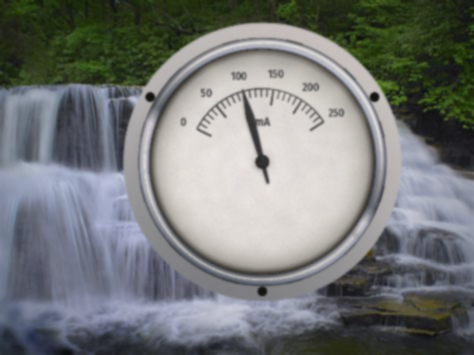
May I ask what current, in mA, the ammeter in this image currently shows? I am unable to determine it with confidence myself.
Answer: 100 mA
